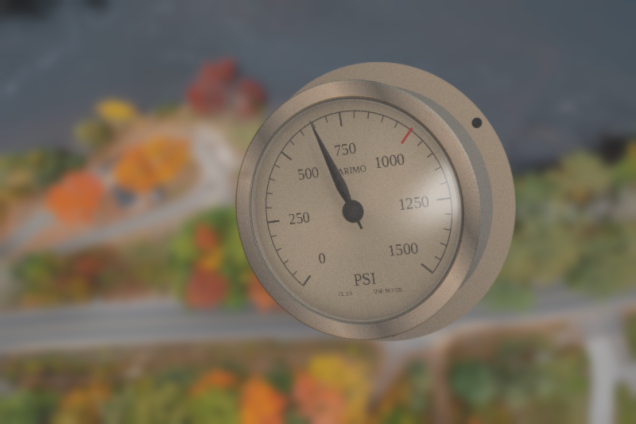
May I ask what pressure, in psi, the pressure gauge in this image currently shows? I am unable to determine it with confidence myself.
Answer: 650 psi
